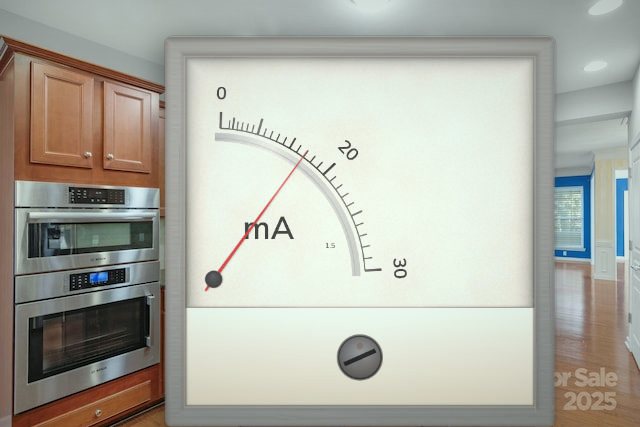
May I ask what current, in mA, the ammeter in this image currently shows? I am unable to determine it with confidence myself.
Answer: 17 mA
